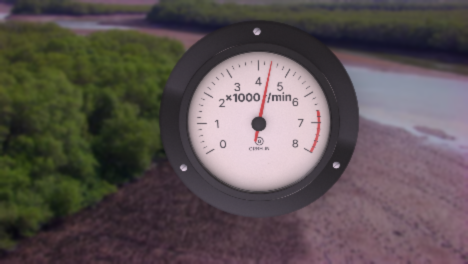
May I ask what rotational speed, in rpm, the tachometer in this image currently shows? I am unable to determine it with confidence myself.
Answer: 4400 rpm
